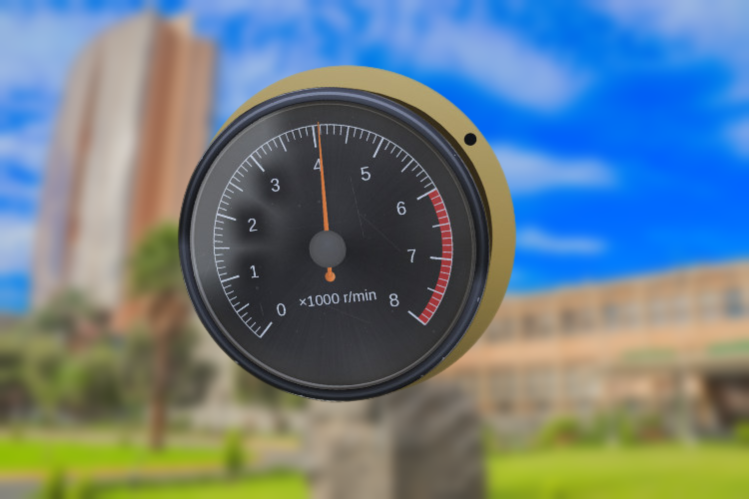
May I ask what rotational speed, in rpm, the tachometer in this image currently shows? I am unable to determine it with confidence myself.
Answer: 4100 rpm
